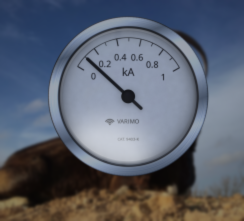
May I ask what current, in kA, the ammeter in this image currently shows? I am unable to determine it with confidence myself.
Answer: 0.1 kA
